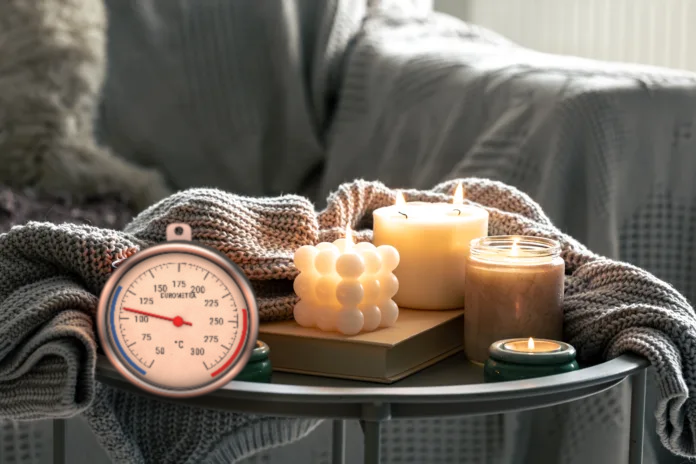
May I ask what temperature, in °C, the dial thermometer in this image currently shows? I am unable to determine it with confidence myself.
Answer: 110 °C
